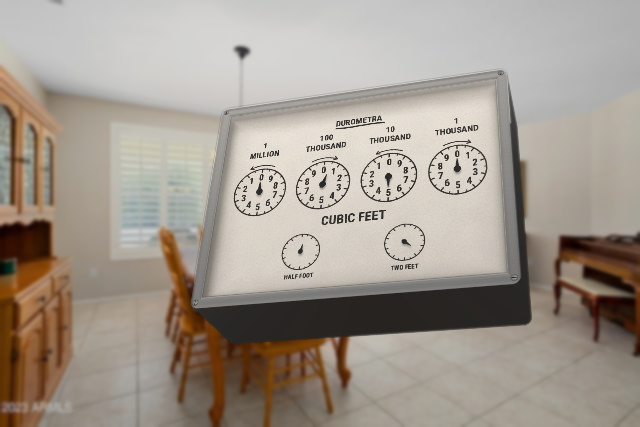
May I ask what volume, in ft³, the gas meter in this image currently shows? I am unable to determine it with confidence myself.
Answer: 5000 ft³
